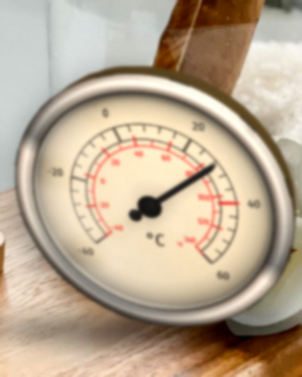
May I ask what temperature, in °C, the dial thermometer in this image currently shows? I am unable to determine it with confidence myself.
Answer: 28 °C
